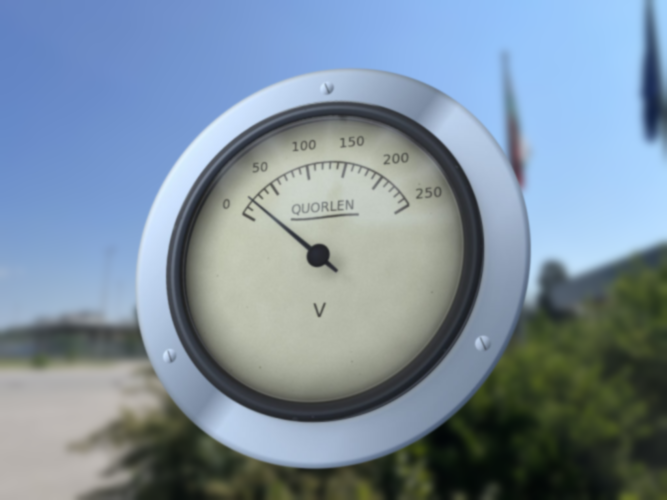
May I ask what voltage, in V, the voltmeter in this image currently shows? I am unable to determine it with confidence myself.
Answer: 20 V
